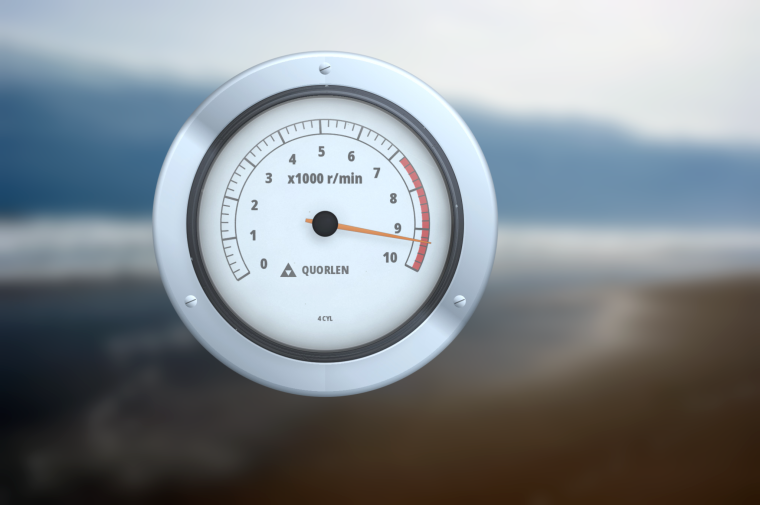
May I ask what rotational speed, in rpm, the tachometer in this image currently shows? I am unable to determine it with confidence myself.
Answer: 9300 rpm
